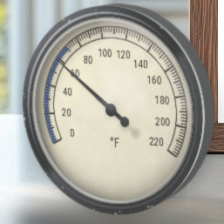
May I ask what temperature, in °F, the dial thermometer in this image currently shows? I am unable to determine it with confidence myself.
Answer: 60 °F
